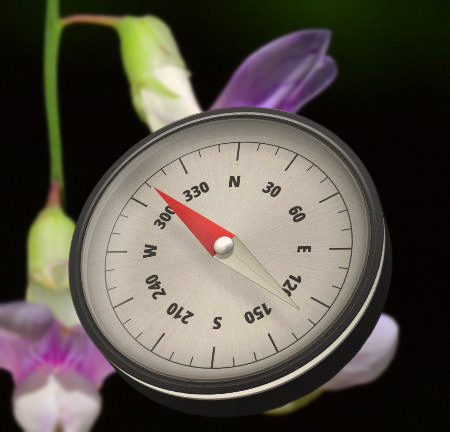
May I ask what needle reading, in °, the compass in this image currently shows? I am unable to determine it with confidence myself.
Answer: 310 °
